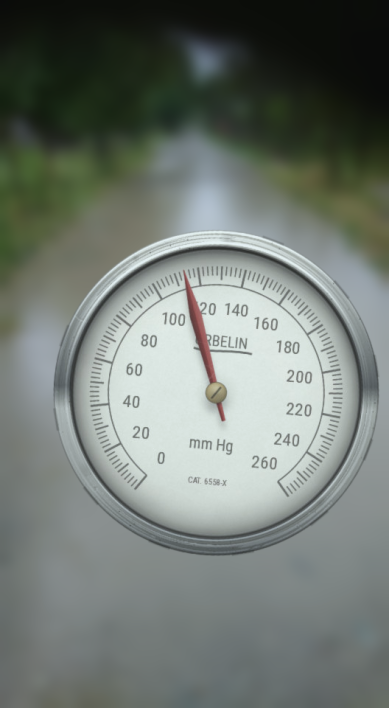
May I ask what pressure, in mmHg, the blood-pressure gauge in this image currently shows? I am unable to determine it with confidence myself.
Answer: 114 mmHg
